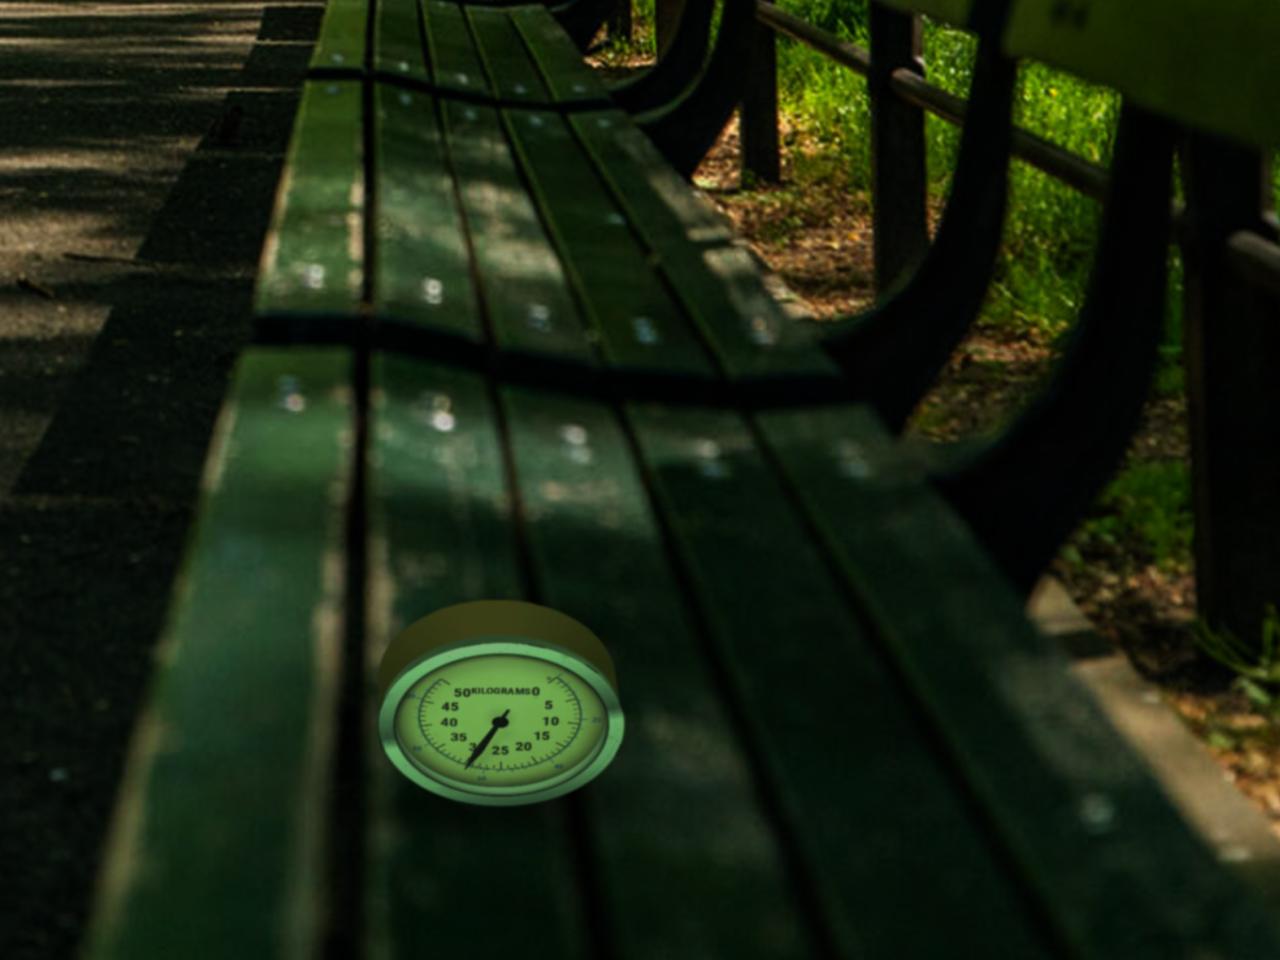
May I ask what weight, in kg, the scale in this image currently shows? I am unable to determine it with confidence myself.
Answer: 30 kg
